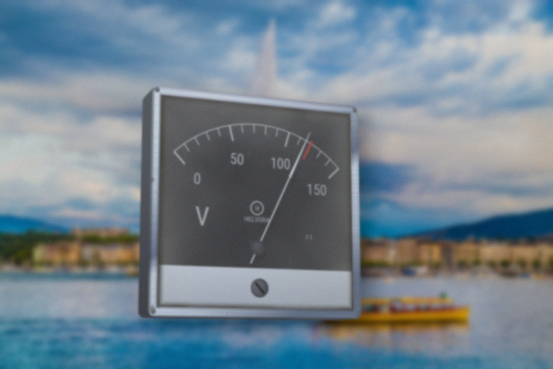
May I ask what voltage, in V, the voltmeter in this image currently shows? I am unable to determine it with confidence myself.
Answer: 115 V
